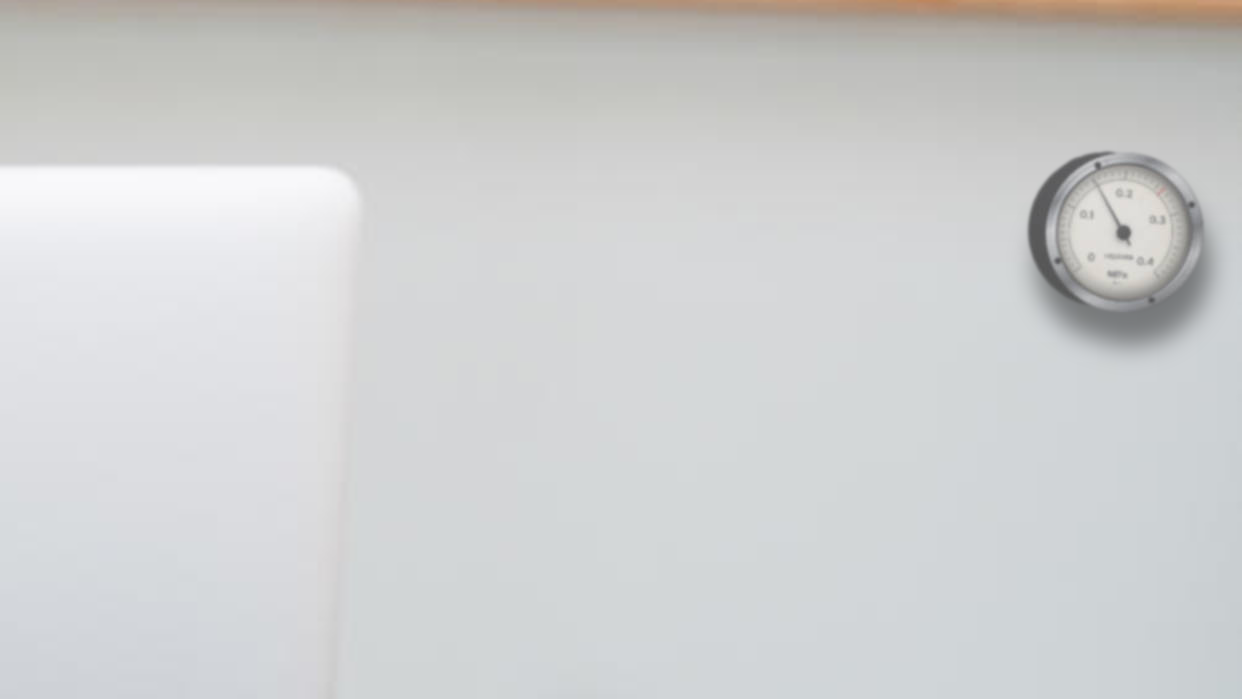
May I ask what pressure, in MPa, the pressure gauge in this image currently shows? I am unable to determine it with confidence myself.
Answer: 0.15 MPa
